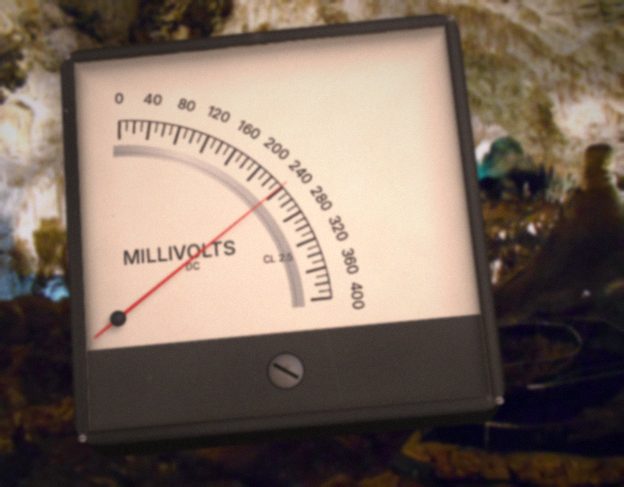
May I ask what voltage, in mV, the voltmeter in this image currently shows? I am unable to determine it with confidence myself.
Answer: 240 mV
